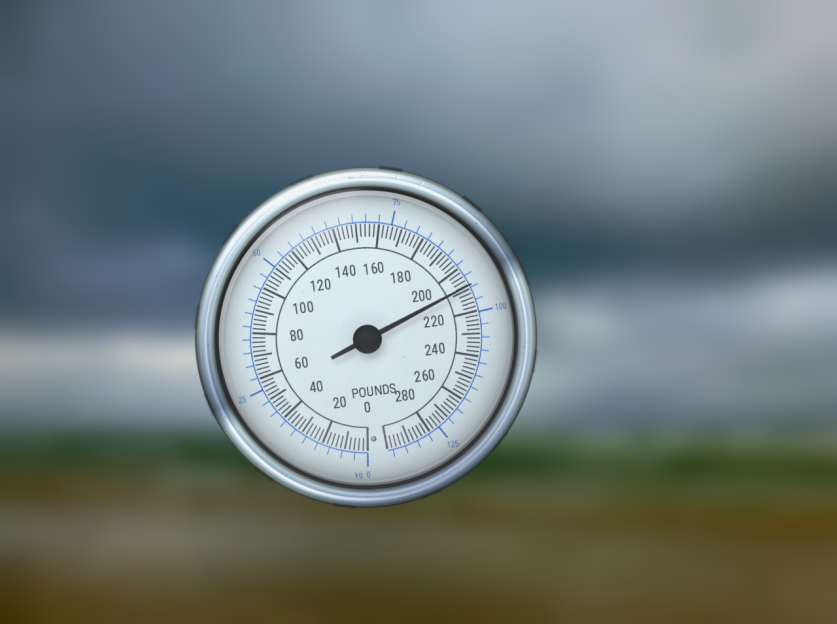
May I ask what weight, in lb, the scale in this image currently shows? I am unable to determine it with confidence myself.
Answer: 208 lb
